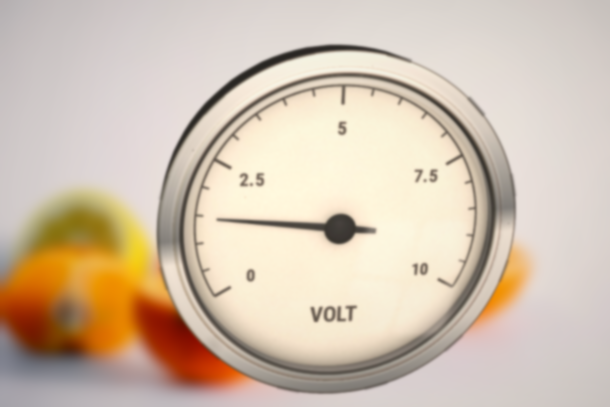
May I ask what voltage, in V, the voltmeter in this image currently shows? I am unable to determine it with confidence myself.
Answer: 1.5 V
